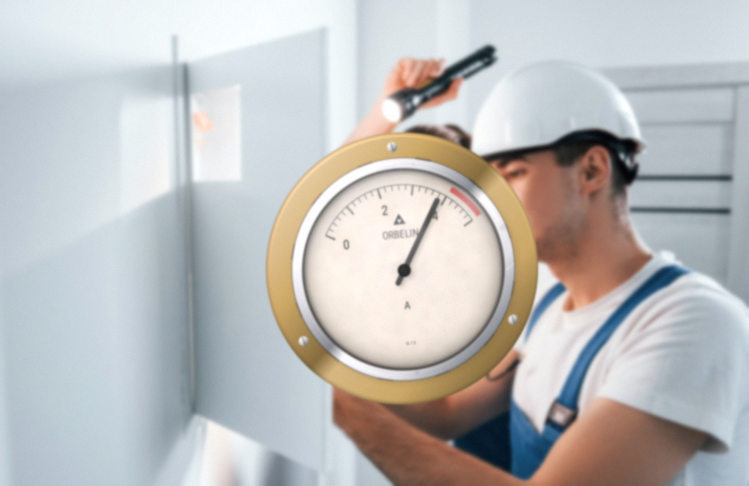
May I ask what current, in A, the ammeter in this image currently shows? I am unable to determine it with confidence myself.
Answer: 3.8 A
